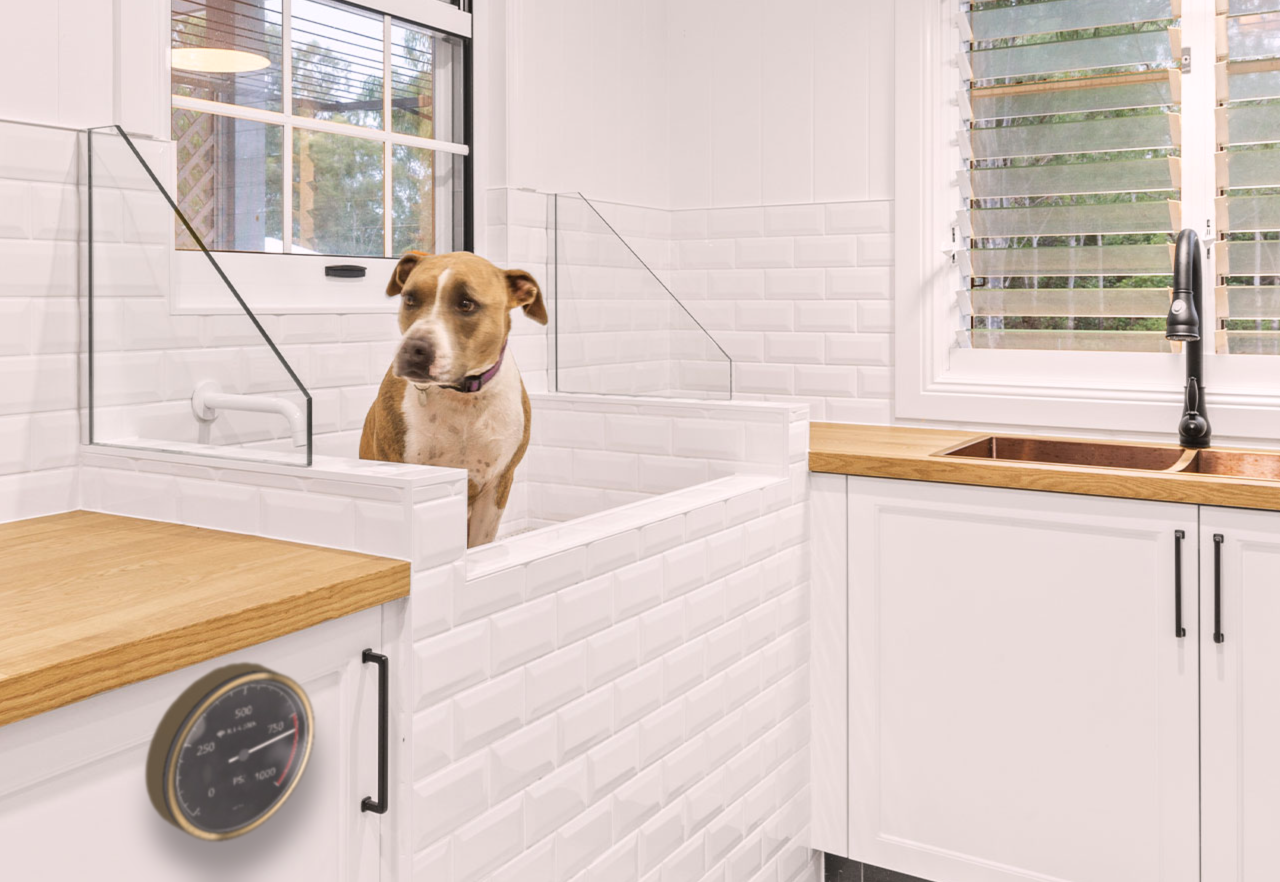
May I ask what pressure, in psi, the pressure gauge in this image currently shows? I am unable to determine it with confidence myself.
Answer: 800 psi
